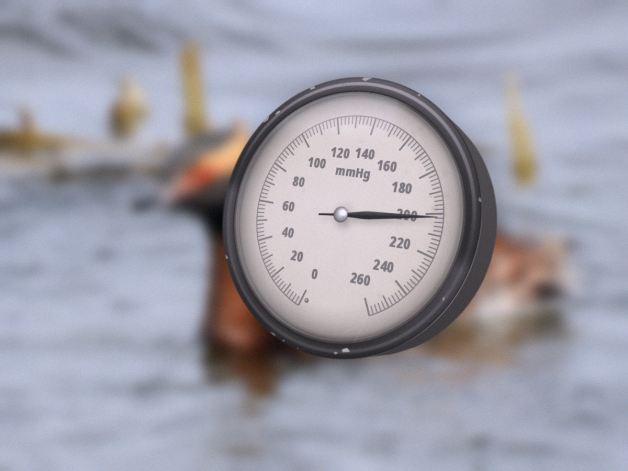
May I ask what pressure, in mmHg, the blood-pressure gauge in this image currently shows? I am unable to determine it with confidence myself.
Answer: 202 mmHg
